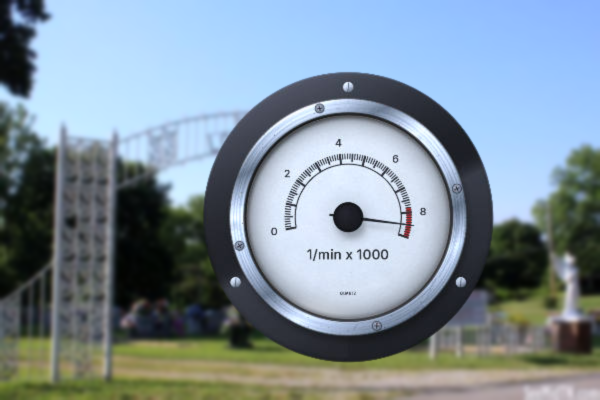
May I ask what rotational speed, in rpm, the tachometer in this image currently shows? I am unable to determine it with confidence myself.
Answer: 8500 rpm
